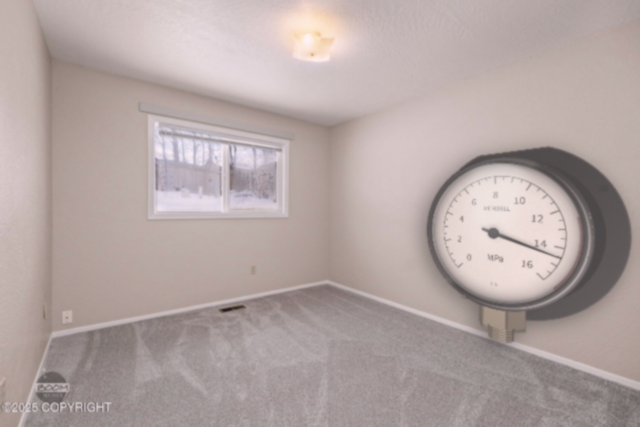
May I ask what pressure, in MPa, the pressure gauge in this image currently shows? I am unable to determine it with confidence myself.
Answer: 14.5 MPa
